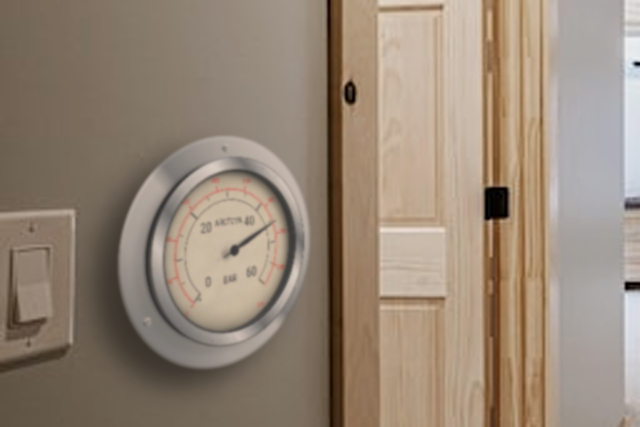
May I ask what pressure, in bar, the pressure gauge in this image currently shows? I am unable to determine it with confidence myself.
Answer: 45 bar
